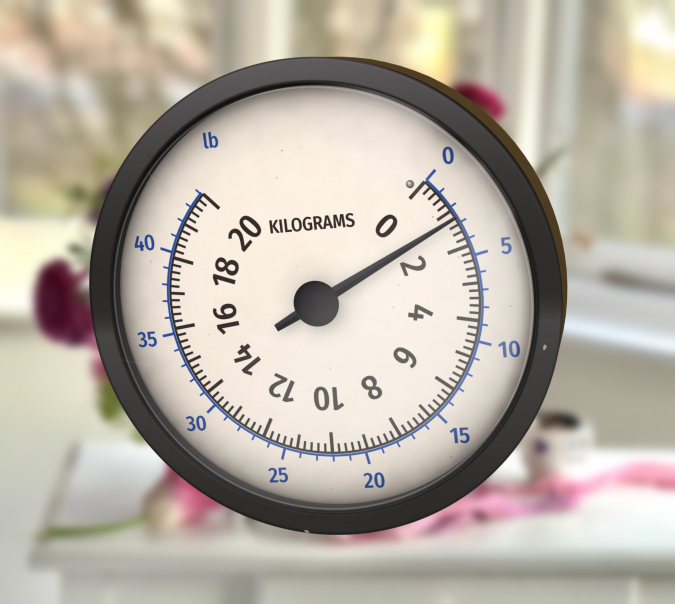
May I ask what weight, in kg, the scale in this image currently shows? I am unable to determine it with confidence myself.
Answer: 1.2 kg
